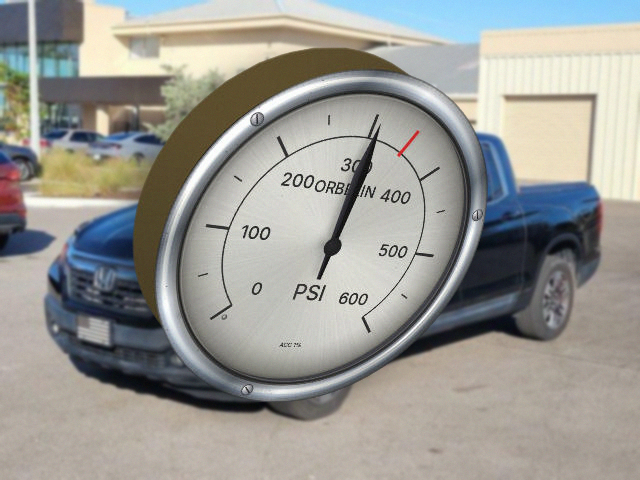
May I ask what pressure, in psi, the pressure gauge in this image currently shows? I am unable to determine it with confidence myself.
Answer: 300 psi
